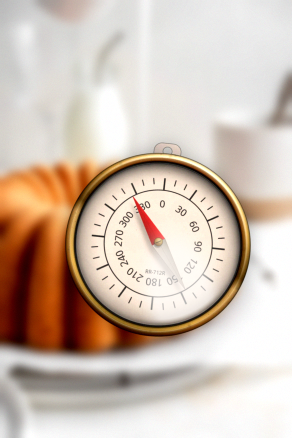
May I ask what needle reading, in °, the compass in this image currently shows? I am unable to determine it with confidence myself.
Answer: 325 °
